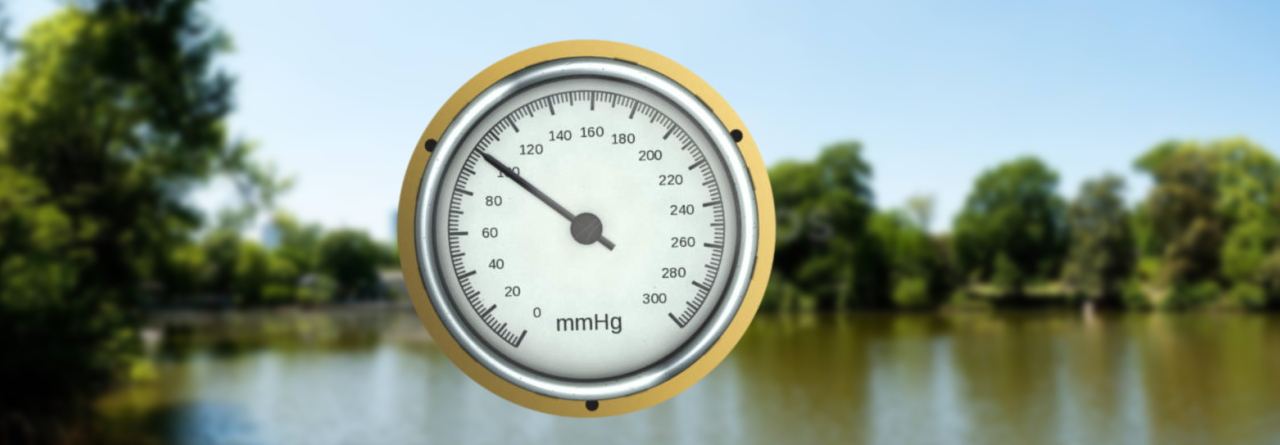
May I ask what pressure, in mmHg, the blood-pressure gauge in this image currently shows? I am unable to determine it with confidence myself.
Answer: 100 mmHg
